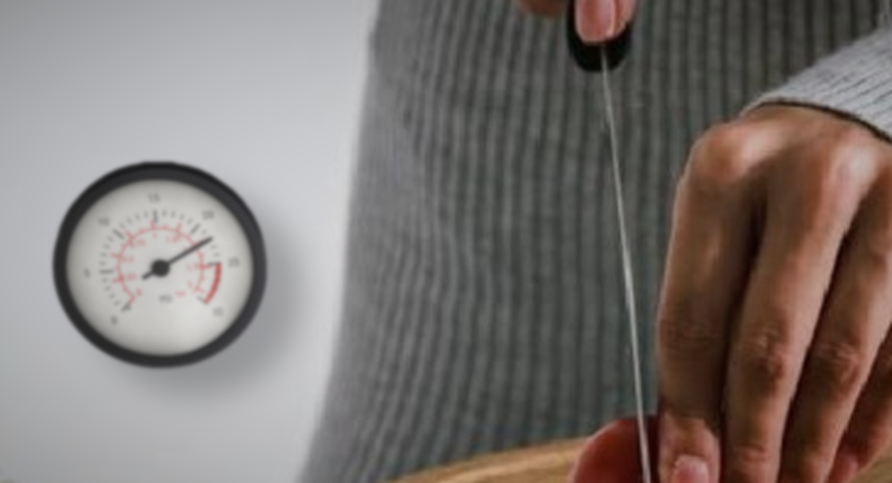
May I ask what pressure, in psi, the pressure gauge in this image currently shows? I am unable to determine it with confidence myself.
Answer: 22 psi
